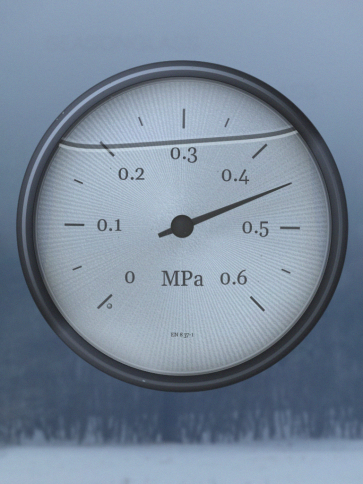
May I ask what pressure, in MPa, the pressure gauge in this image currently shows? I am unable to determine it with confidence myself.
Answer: 0.45 MPa
